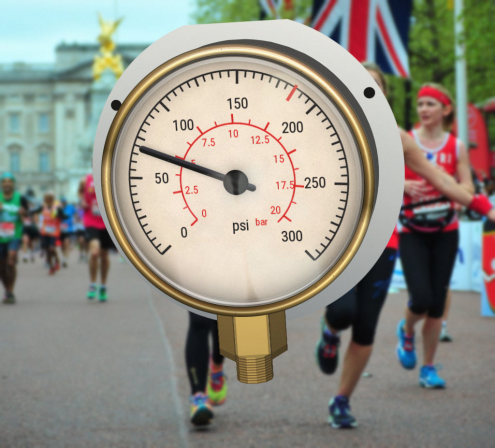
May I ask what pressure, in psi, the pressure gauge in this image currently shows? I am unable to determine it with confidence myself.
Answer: 70 psi
